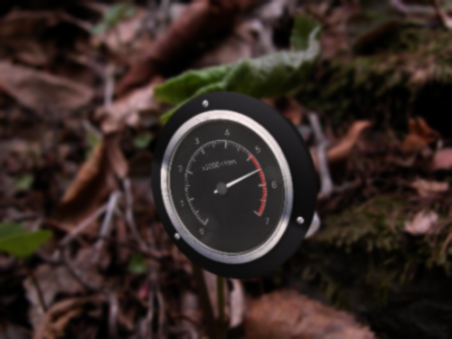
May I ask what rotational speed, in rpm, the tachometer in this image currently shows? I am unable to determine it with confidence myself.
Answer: 5500 rpm
